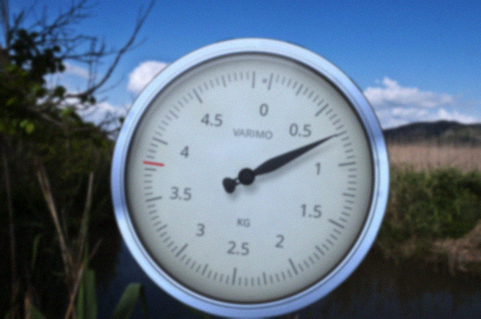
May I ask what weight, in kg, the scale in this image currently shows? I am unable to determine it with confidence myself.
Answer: 0.75 kg
